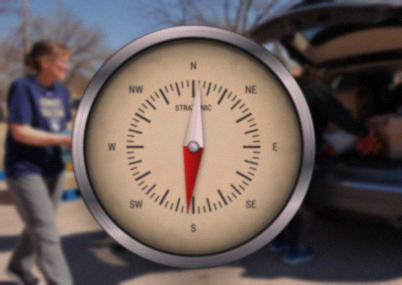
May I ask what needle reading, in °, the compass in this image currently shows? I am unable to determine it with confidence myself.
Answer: 185 °
